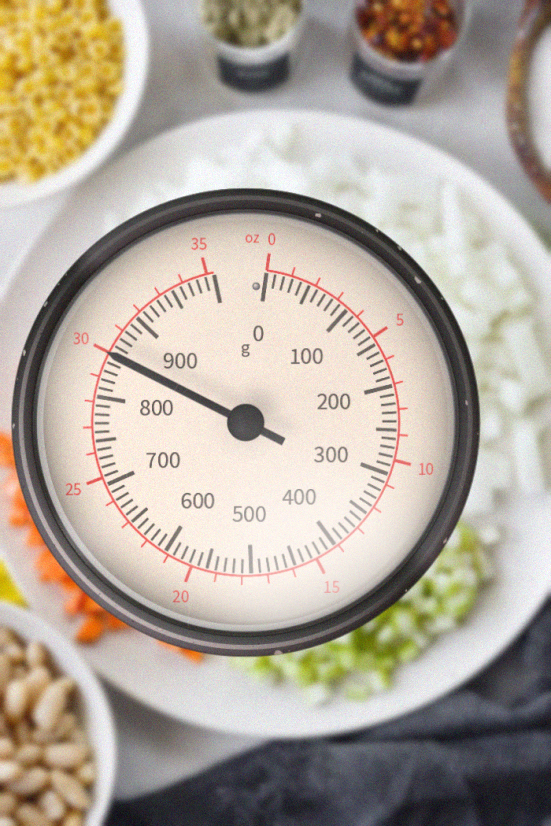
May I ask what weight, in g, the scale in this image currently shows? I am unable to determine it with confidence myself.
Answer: 850 g
